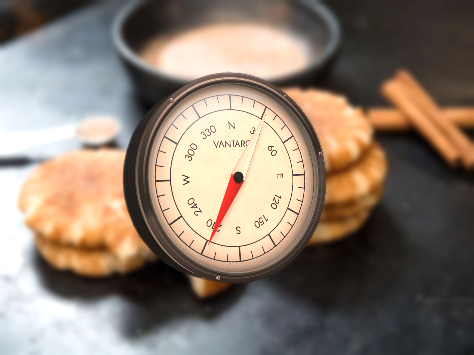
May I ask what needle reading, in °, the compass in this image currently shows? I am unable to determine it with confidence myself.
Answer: 210 °
